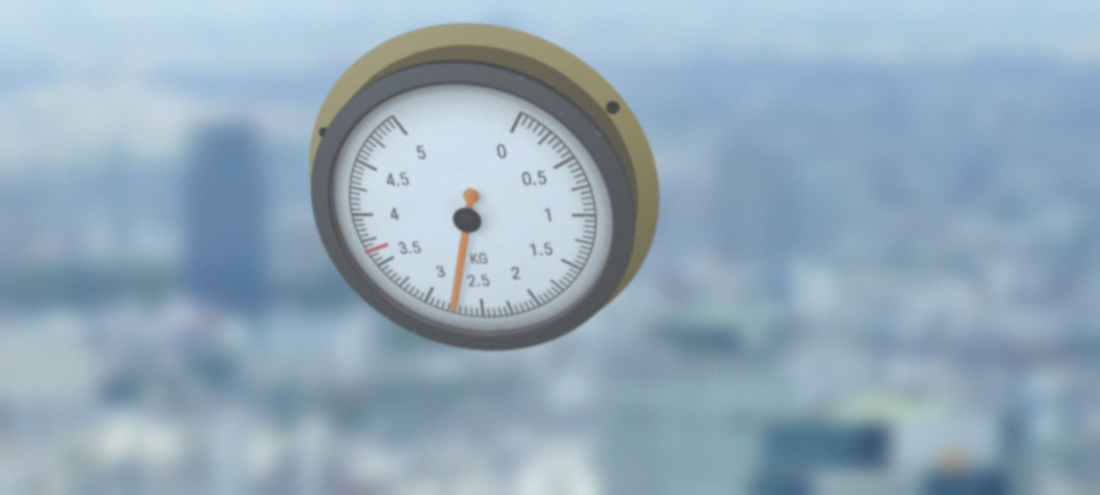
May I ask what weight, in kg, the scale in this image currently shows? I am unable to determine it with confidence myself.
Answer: 2.75 kg
